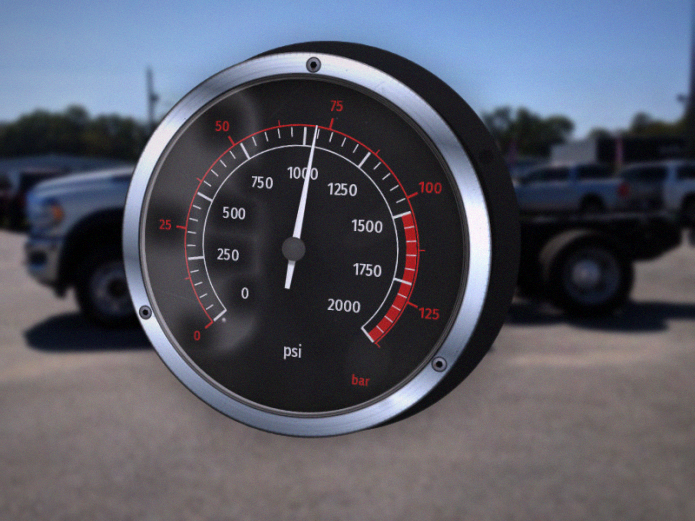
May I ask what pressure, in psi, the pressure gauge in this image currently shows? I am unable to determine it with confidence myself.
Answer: 1050 psi
